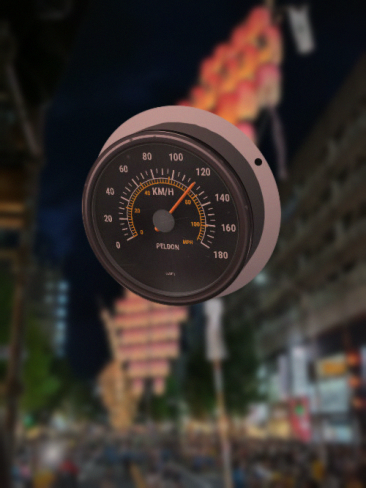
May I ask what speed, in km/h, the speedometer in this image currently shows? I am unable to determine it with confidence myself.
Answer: 120 km/h
